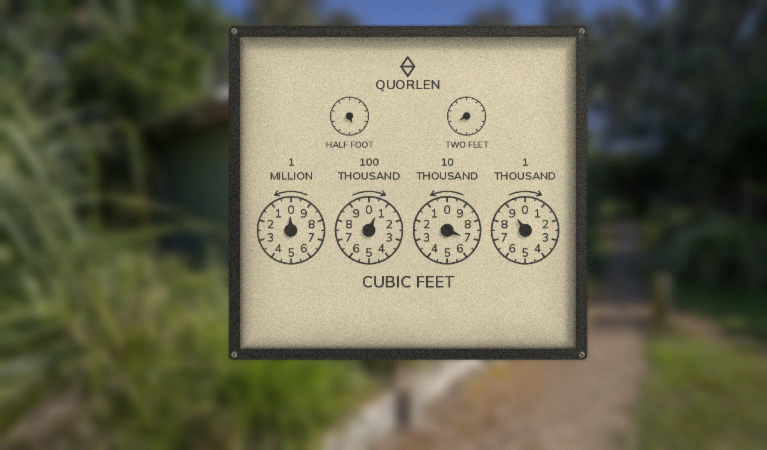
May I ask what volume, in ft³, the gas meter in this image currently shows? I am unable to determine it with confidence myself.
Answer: 6900 ft³
